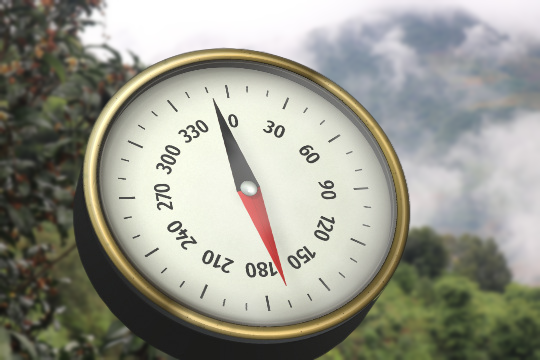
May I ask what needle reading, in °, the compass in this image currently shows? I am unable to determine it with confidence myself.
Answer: 170 °
